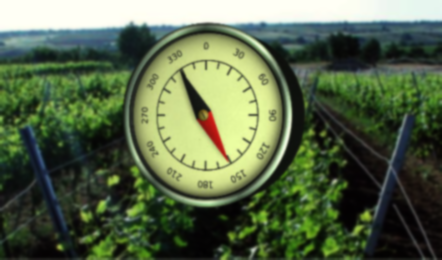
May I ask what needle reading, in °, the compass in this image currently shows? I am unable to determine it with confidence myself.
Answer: 150 °
